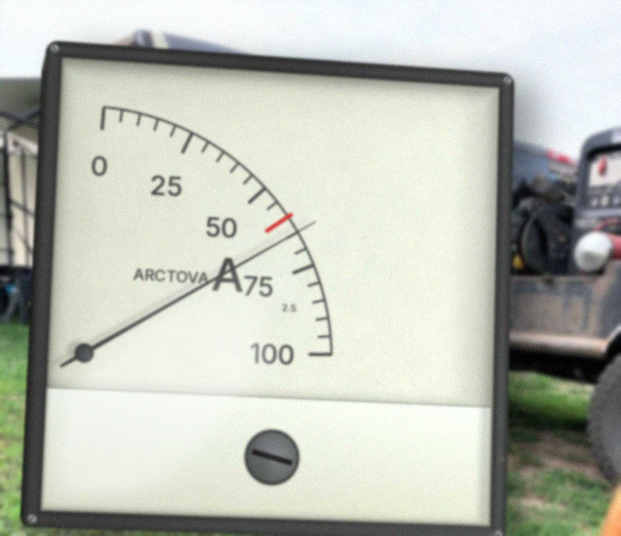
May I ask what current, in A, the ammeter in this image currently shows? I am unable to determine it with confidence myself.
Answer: 65 A
